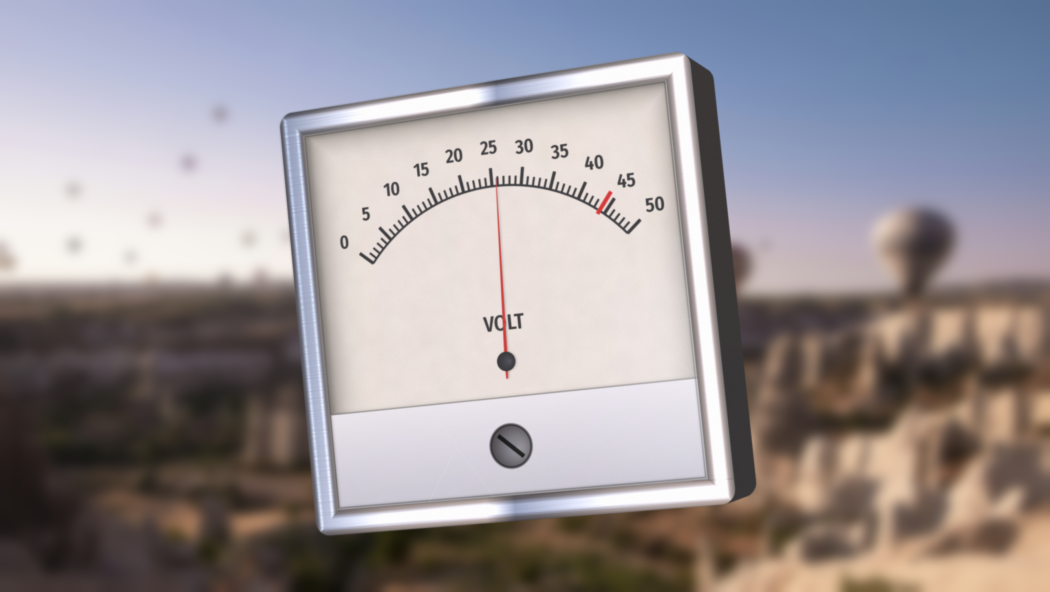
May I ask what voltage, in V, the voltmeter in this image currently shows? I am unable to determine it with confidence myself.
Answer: 26 V
